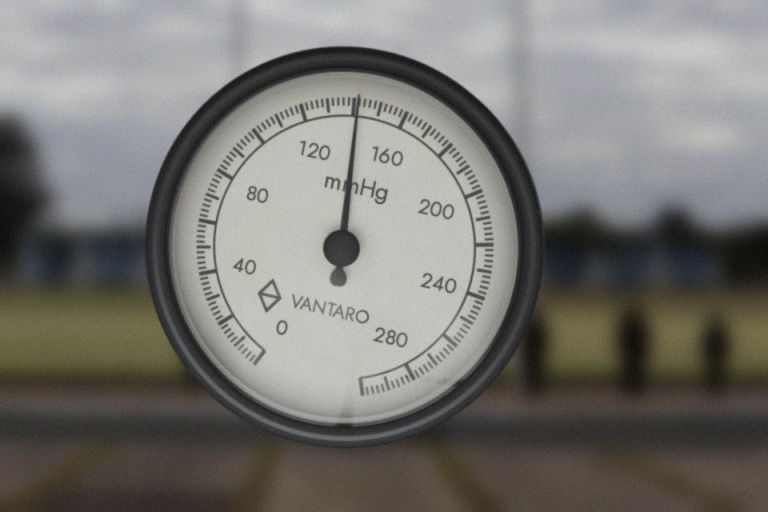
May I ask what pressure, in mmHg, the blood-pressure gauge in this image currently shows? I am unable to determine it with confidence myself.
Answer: 142 mmHg
